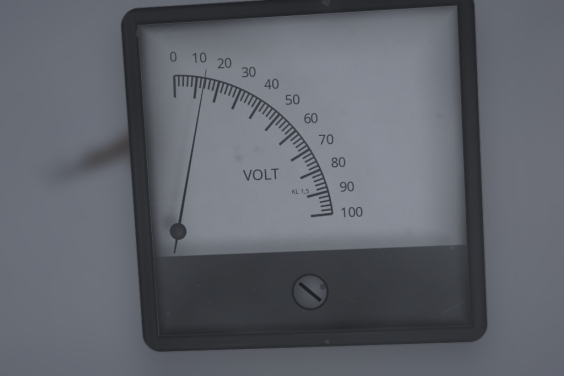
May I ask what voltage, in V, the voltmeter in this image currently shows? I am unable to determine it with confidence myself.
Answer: 14 V
